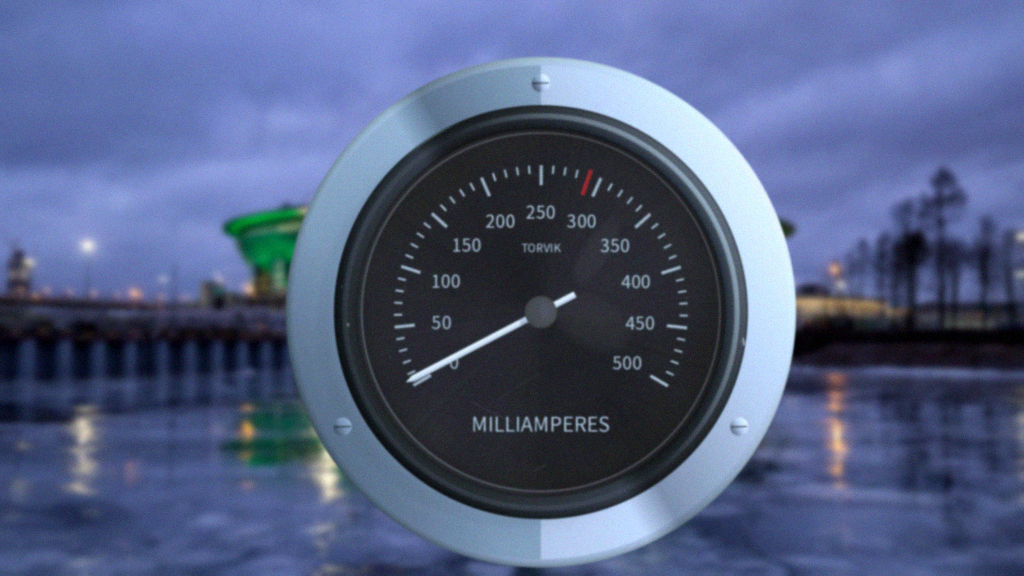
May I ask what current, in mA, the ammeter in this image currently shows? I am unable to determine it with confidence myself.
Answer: 5 mA
